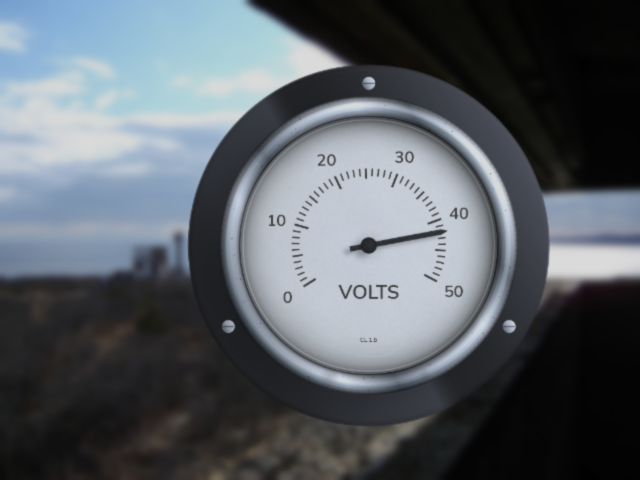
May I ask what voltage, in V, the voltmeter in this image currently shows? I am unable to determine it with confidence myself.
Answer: 42 V
